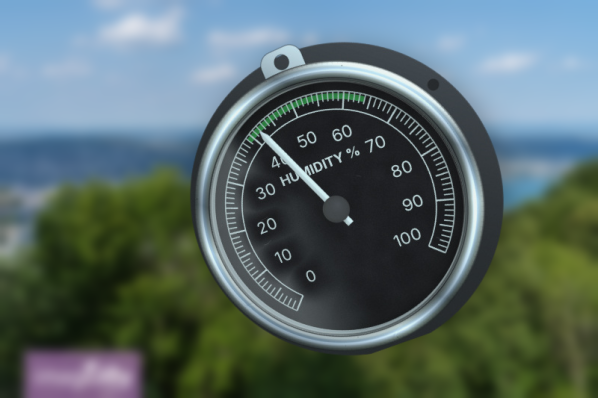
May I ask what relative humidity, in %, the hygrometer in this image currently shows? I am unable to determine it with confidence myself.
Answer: 42 %
